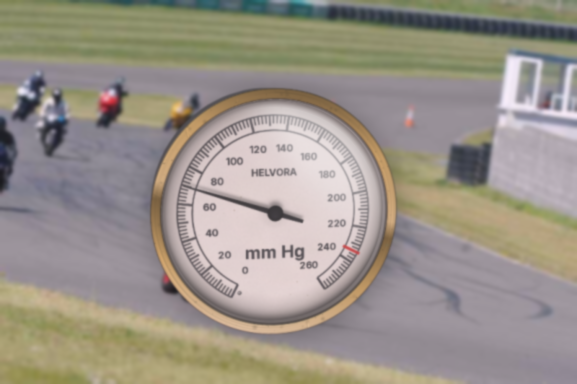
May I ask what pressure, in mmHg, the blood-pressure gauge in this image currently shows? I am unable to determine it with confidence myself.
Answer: 70 mmHg
